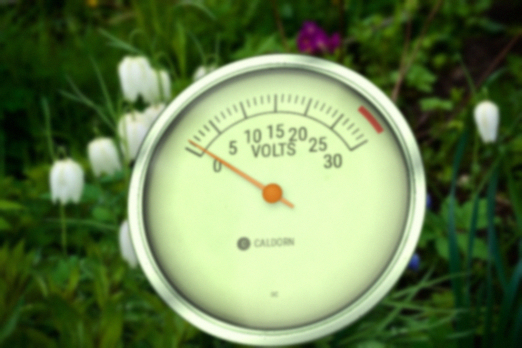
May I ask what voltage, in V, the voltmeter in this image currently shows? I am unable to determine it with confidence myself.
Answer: 1 V
